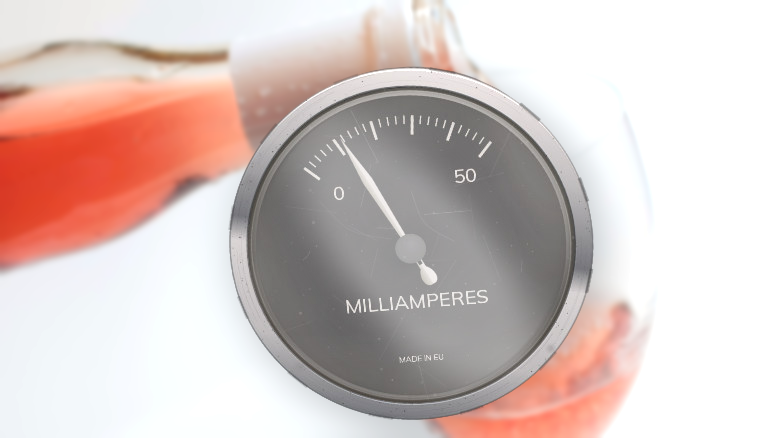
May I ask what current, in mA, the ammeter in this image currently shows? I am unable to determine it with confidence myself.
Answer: 12 mA
